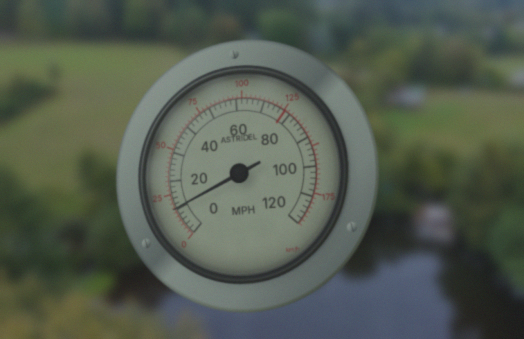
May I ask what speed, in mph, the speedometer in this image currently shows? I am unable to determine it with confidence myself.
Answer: 10 mph
